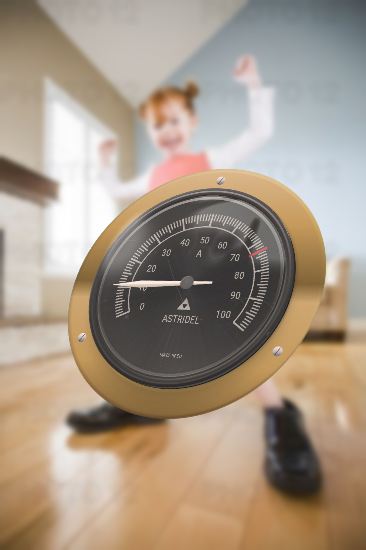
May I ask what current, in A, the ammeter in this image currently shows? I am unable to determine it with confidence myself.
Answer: 10 A
